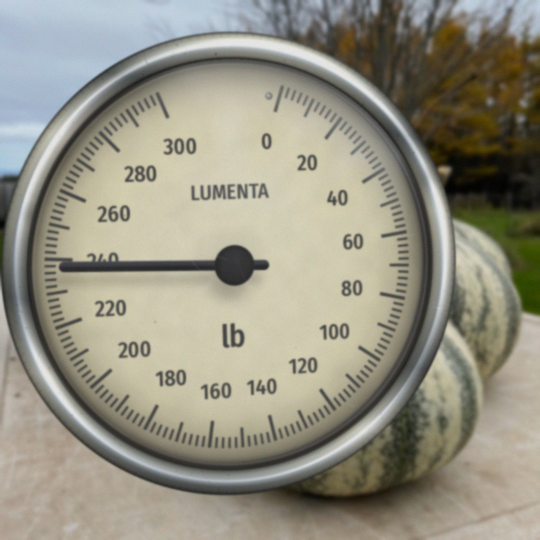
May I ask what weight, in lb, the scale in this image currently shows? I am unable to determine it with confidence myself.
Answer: 238 lb
